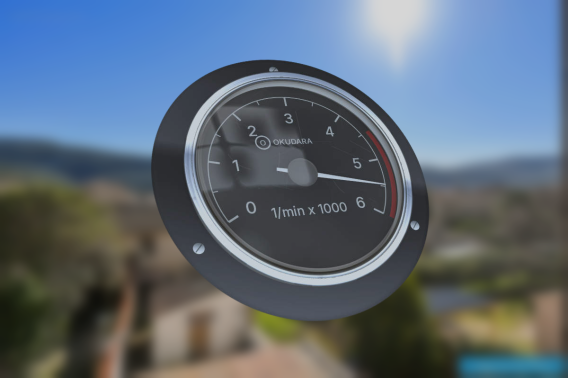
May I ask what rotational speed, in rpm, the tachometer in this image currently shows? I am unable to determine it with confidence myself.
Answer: 5500 rpm
